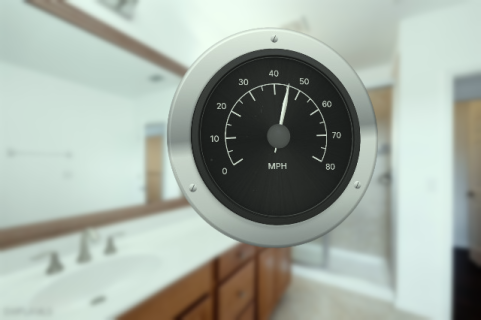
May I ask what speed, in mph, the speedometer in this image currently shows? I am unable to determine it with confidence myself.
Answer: 45 mph
